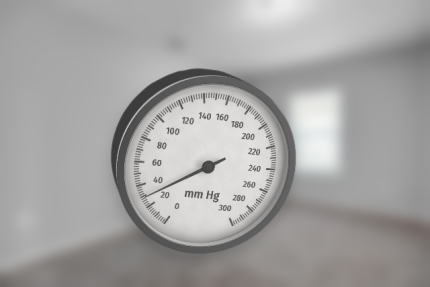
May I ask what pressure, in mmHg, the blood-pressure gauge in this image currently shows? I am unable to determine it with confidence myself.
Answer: 30 mmHg
